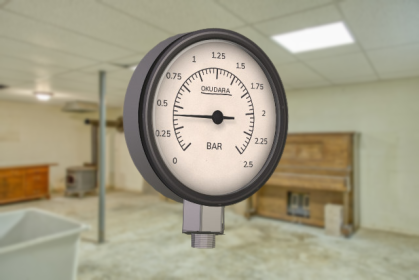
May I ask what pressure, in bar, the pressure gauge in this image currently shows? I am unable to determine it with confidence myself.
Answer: 0.4 bar
